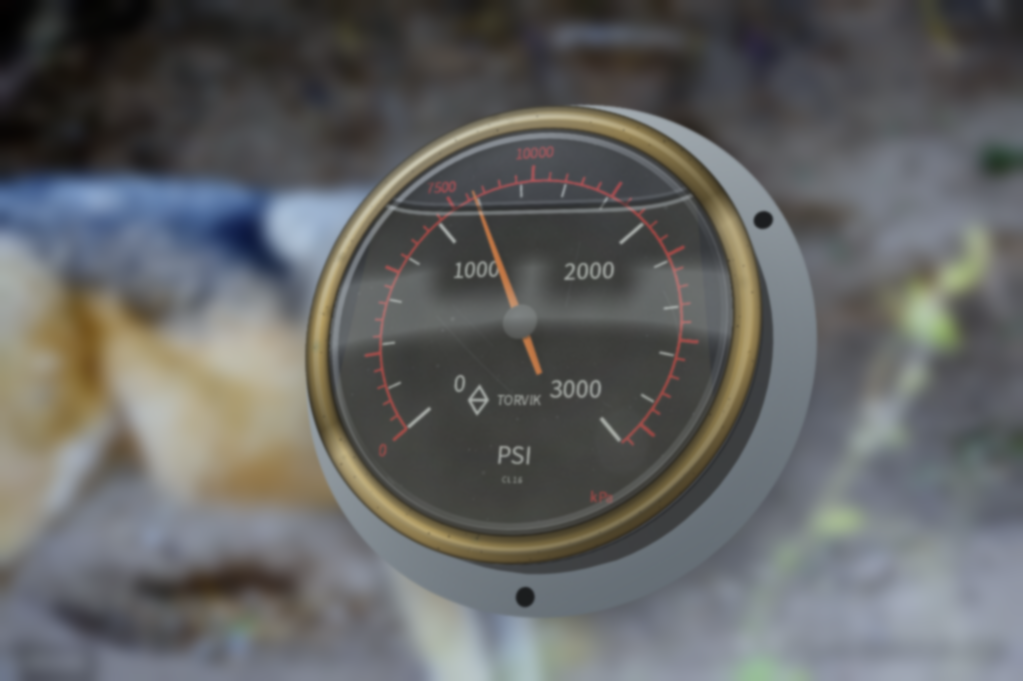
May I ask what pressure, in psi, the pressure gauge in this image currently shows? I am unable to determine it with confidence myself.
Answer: 1200 psi
